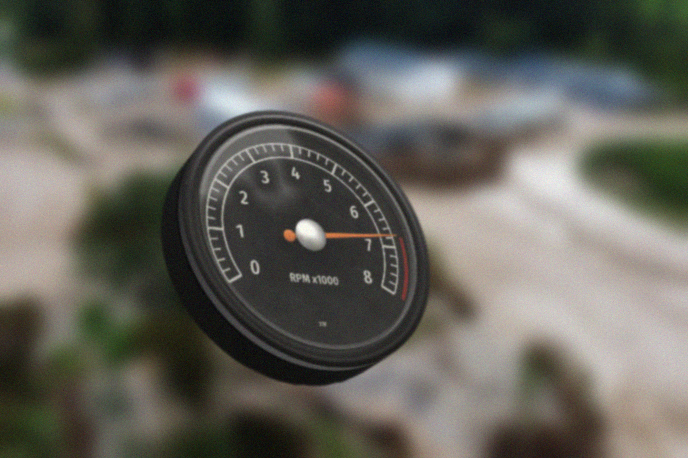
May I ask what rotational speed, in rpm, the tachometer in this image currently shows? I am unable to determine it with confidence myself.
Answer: 6800 rpm
